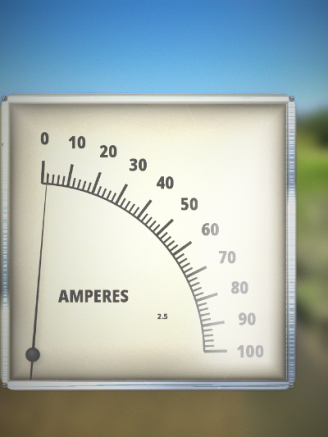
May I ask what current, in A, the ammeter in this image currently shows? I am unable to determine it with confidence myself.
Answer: 2 A
